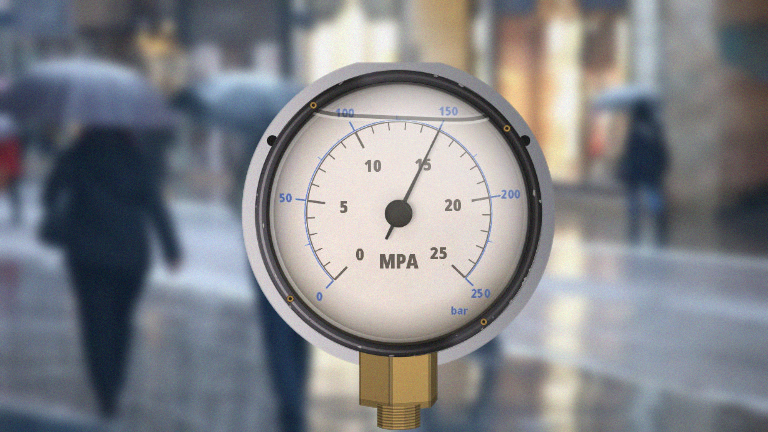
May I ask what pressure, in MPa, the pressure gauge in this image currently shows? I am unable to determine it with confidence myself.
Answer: 15 MPa
